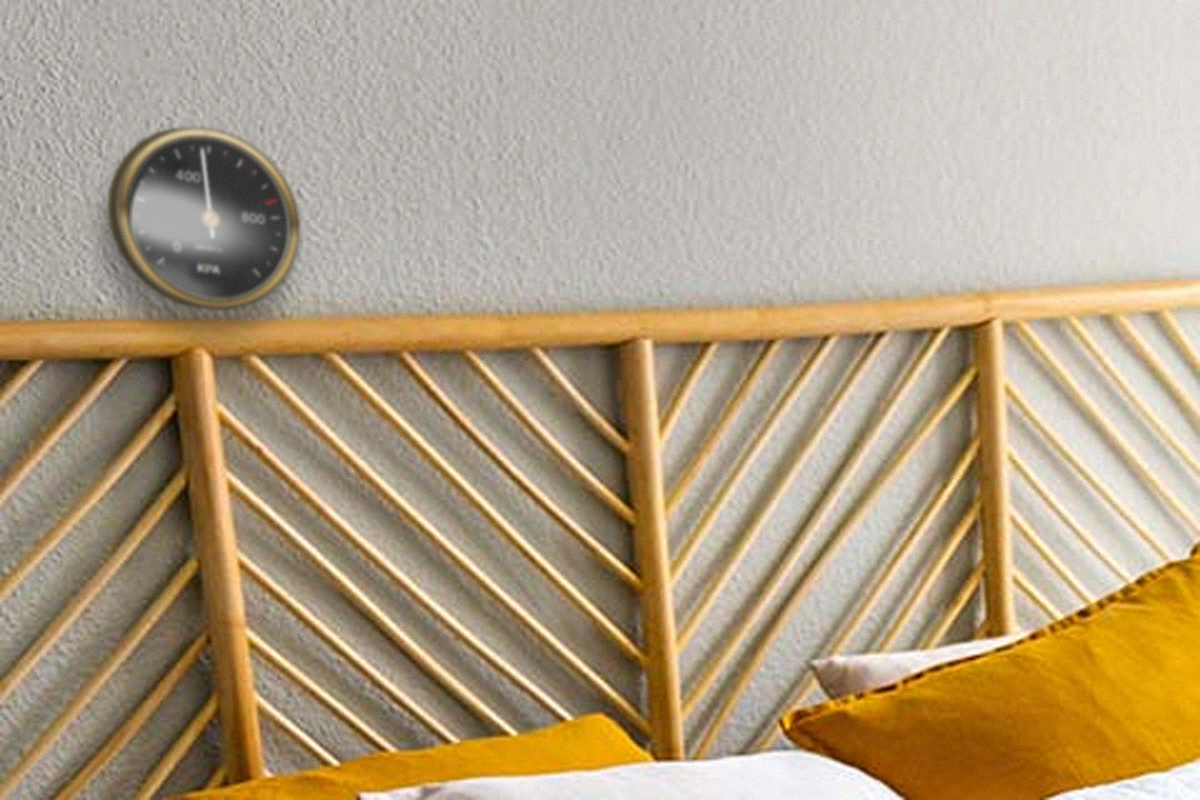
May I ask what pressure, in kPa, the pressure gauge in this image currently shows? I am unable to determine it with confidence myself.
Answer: 475 kPa
